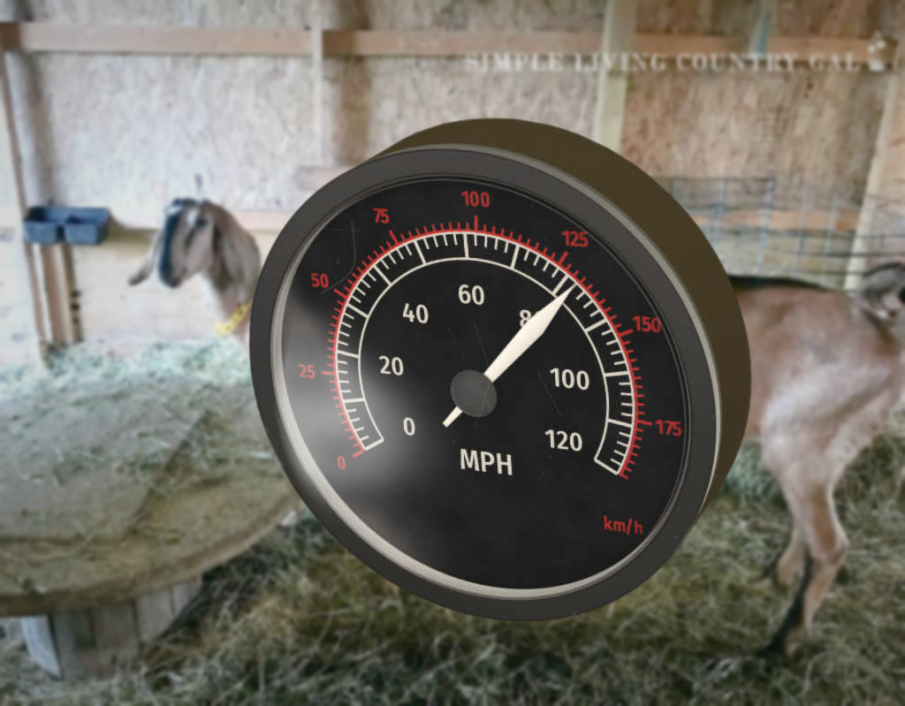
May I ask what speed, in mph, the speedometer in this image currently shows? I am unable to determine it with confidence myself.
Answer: 82 mph
